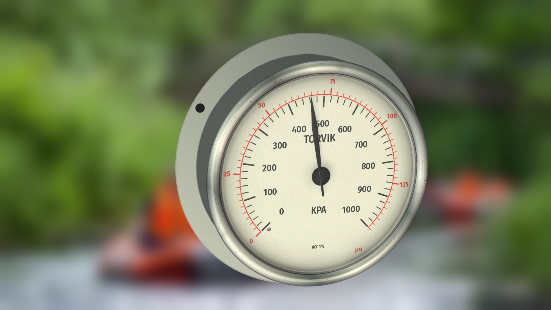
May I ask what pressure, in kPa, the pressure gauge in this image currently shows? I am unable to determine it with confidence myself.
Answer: 460 kPa
